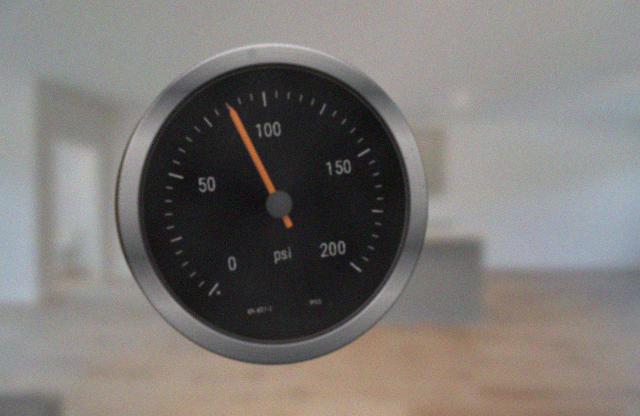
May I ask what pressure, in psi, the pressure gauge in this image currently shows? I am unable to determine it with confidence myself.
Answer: 85 psi
